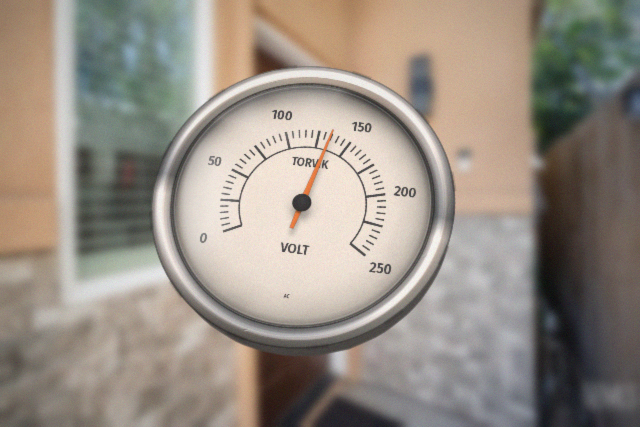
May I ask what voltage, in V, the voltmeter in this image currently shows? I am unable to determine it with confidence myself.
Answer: 135 V
